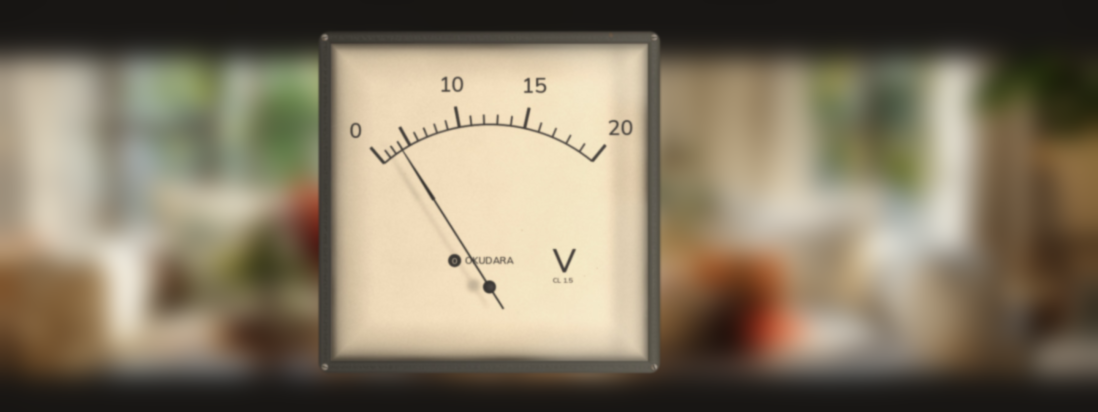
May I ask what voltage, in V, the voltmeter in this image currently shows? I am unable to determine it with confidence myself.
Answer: 4 V
